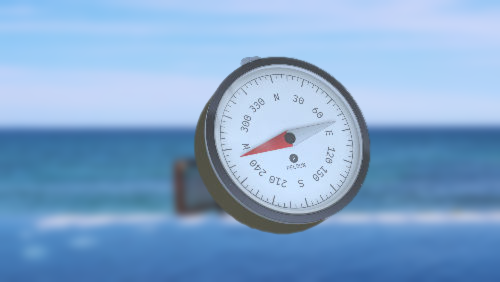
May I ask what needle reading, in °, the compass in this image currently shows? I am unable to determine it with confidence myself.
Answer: 260 °
